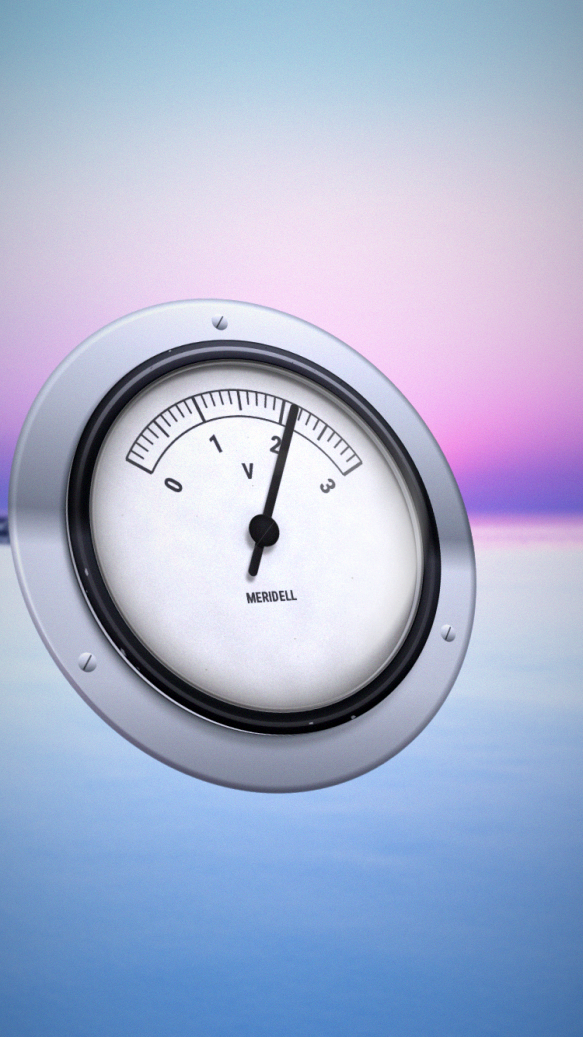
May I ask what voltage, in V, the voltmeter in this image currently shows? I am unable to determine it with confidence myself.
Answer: 2.1 V
